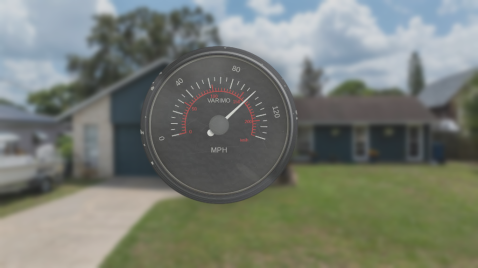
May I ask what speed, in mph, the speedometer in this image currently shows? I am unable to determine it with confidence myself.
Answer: 100 mph
